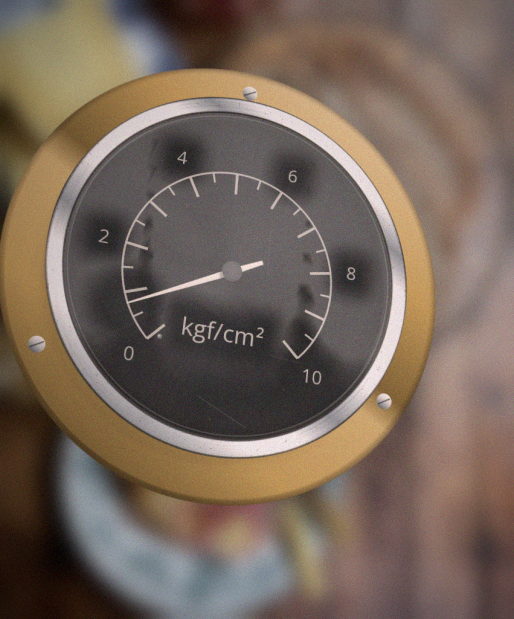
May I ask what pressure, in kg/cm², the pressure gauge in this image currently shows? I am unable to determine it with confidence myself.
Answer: 0.75 kg/cm²
